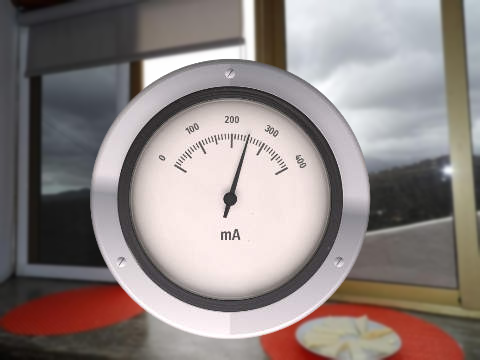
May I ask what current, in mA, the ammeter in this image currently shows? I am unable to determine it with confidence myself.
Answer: 250 mA
